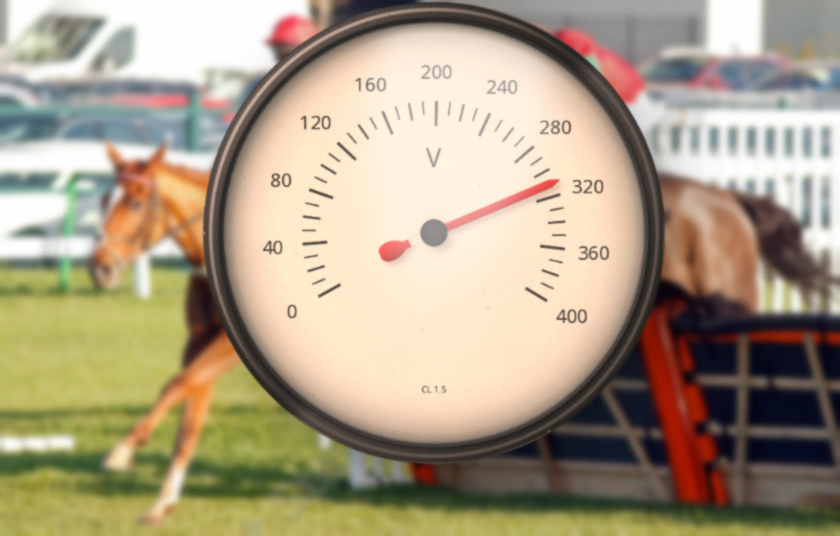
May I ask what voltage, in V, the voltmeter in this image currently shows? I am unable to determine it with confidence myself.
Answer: 310 V
